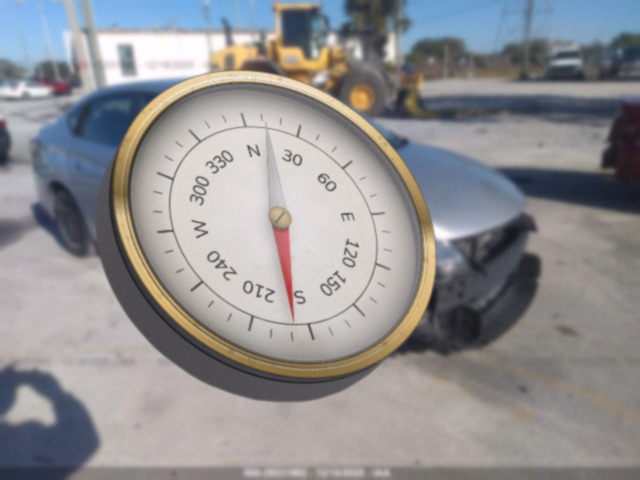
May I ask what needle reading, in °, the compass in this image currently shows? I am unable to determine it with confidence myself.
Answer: 190 °
